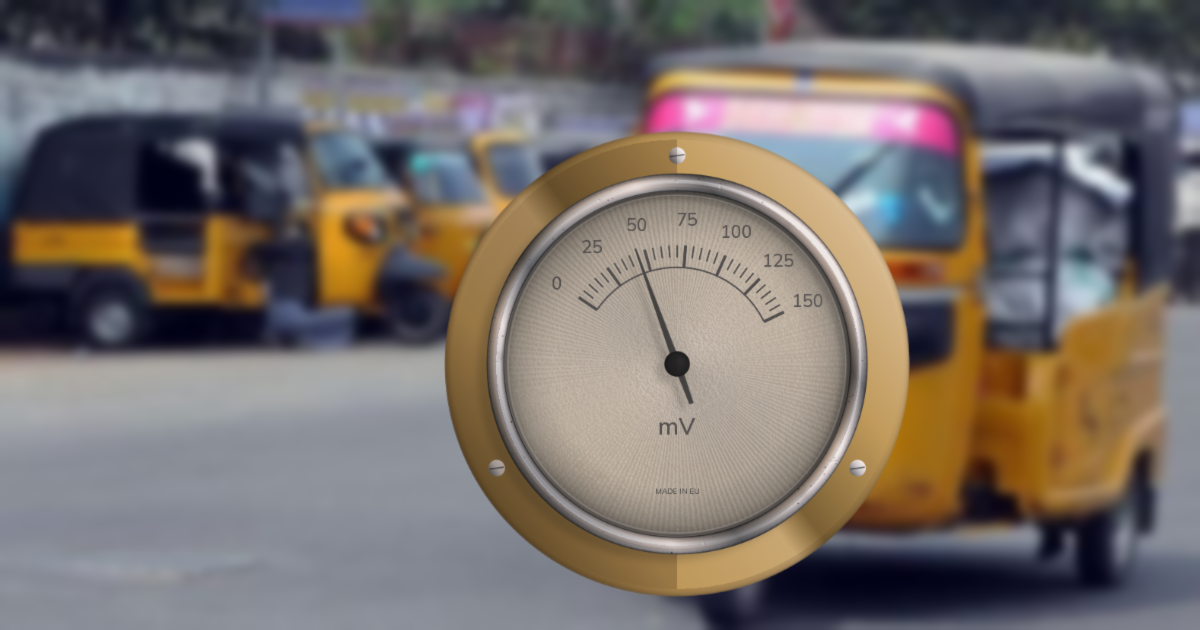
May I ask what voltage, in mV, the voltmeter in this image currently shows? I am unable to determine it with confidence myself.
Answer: 45 mV
